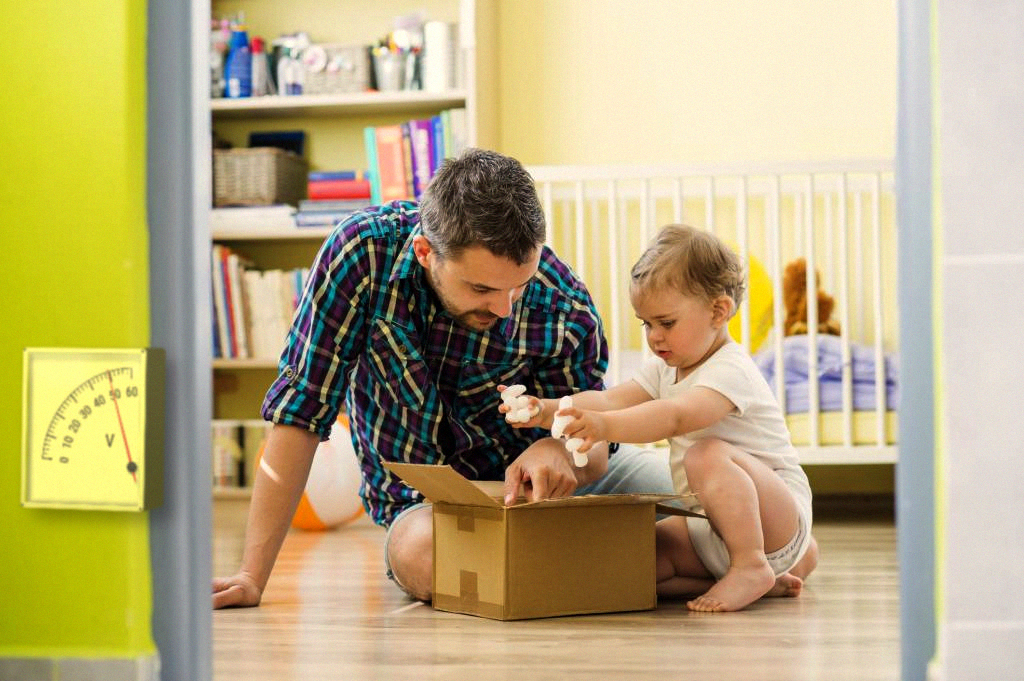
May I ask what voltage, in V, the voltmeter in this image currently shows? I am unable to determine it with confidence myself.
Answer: 50 V
